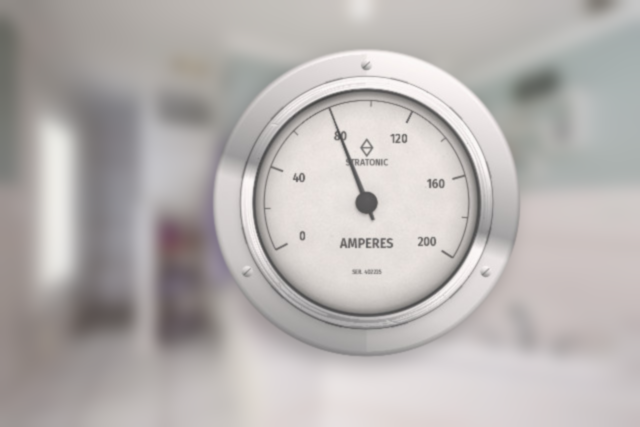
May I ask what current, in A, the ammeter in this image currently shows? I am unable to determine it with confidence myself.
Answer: 80 A
